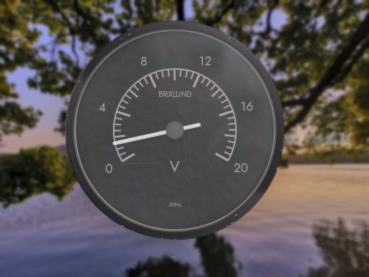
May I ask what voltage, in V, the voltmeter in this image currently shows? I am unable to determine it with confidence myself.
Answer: 1.5 V
